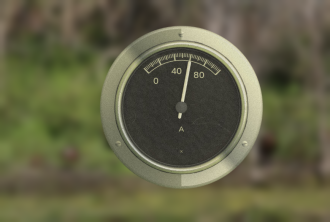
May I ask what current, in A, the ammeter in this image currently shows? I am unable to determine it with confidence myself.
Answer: 60 A
